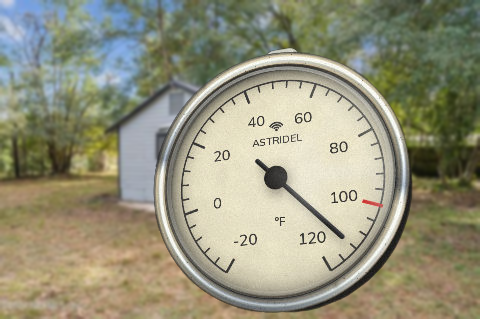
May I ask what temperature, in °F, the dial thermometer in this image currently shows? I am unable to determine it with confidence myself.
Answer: 112 °F
